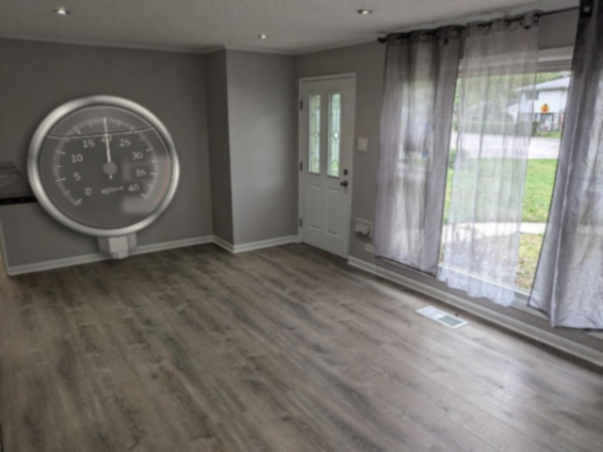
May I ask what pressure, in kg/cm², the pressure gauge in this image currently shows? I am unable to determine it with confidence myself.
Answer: 20 kg/cm²
